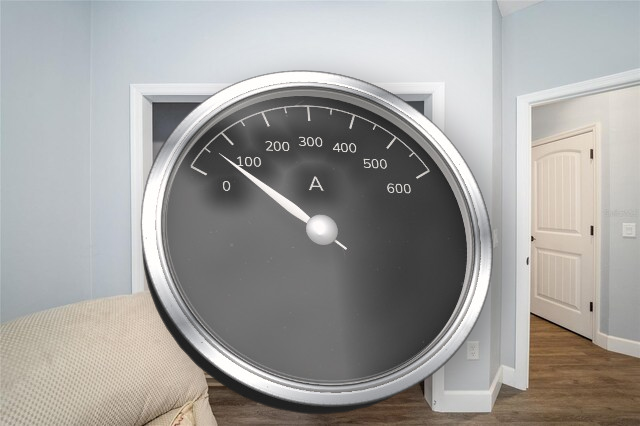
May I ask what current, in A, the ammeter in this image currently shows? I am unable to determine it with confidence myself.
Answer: 50 A
